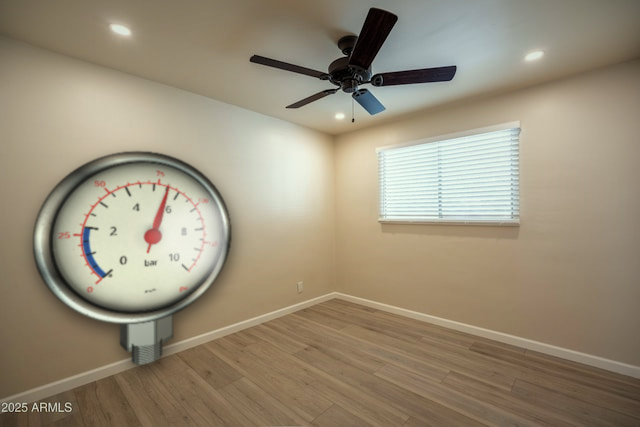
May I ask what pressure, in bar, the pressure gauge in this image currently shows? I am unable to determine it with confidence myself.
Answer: 5.5 bar
